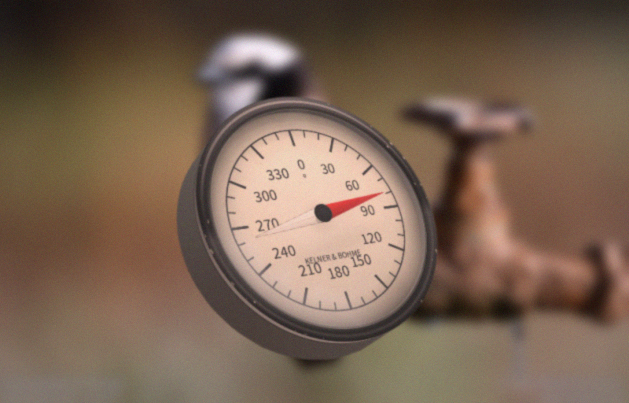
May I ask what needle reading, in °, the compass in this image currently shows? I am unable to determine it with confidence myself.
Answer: 80 °
